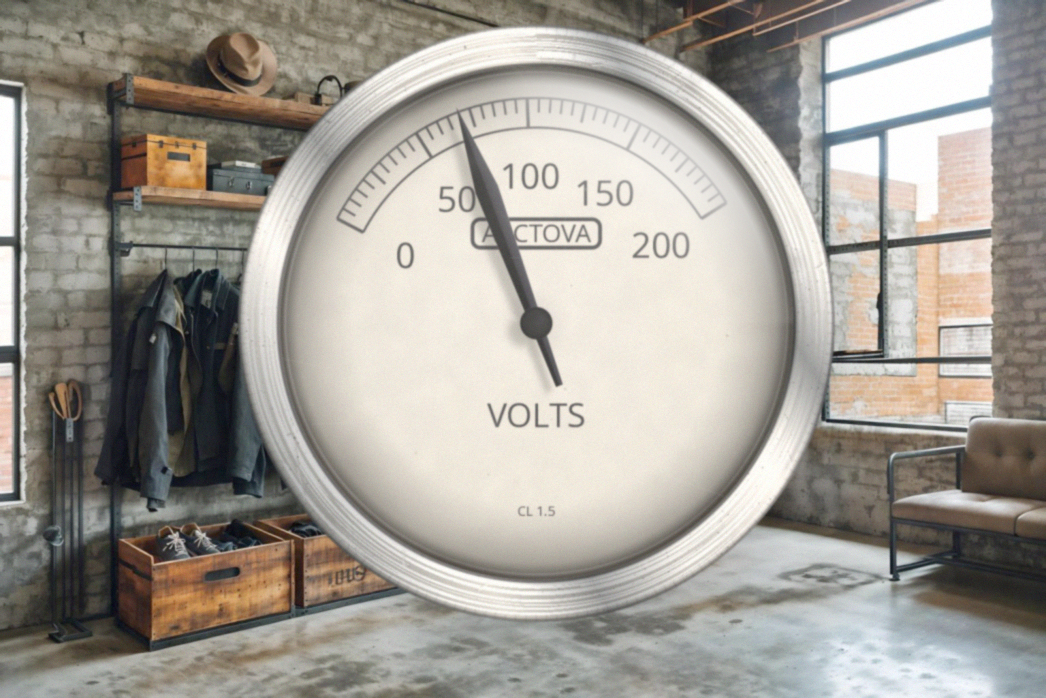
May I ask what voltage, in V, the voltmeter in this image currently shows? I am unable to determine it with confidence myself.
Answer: 70 V
